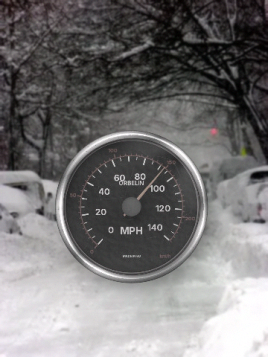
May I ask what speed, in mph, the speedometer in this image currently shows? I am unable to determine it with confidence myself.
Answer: 92.5 mph
